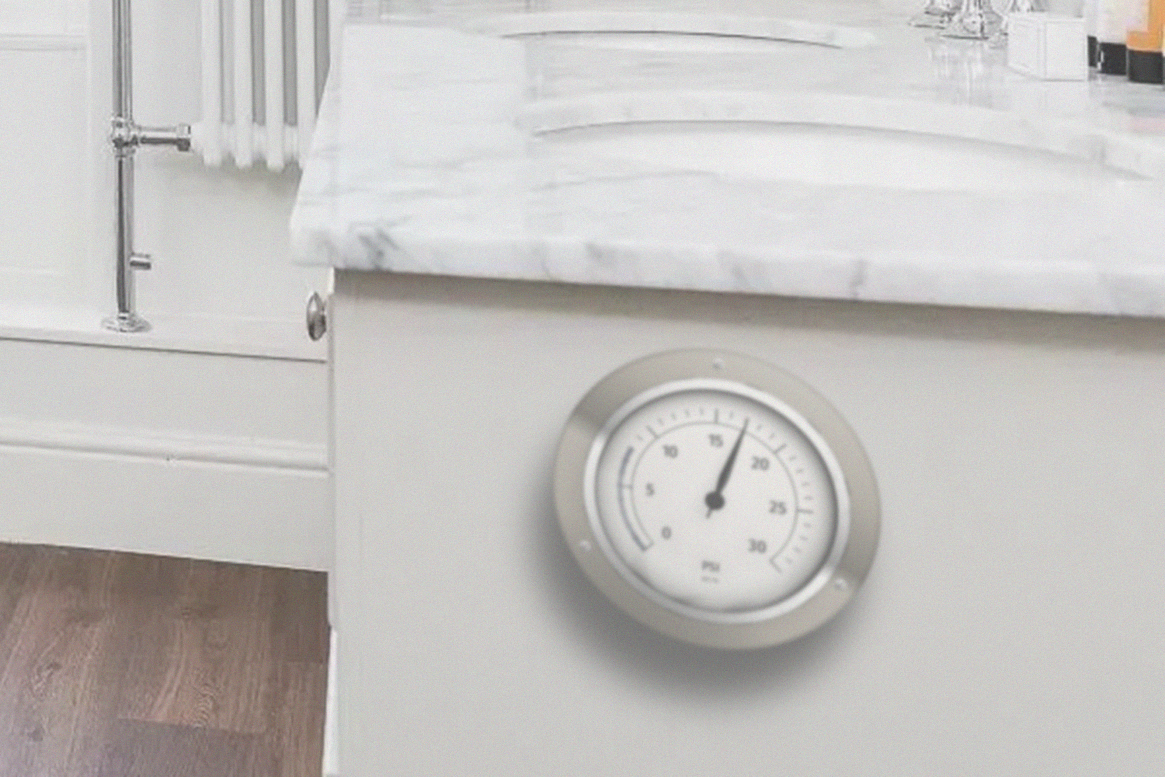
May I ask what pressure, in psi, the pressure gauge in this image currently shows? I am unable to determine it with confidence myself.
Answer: 17 psi
